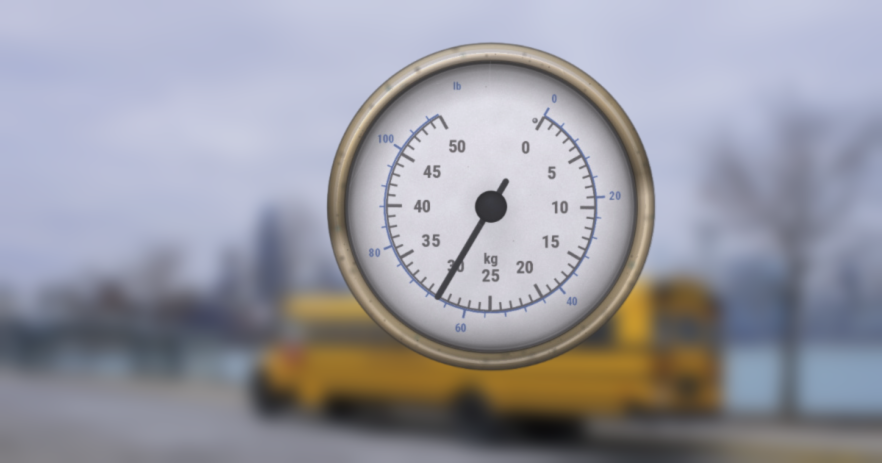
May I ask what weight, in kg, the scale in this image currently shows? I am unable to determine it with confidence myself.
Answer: 30 kg
